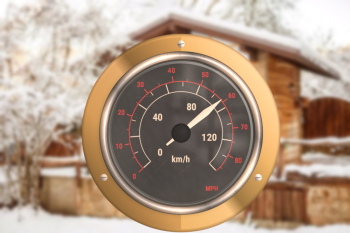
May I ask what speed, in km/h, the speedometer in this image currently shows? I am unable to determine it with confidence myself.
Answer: 95 km/h
